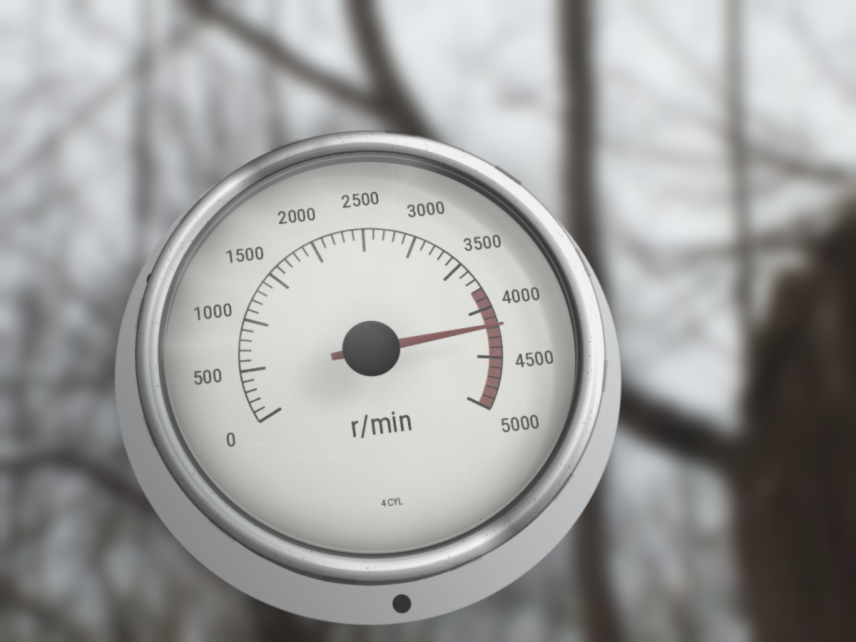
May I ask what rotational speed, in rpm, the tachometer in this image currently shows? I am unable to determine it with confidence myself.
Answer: 4200 rpm
